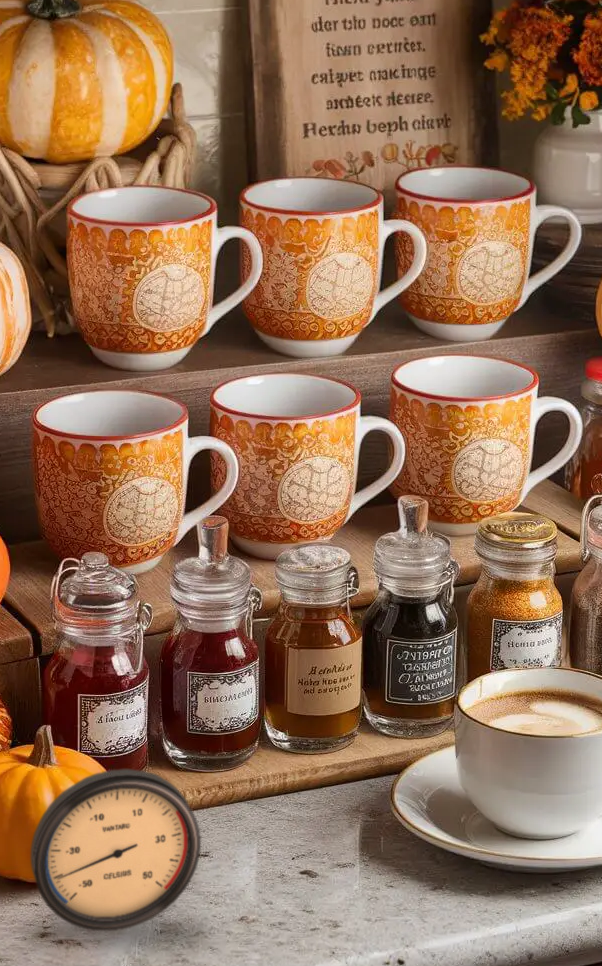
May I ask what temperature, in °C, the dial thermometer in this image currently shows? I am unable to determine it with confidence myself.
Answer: -40 °C
